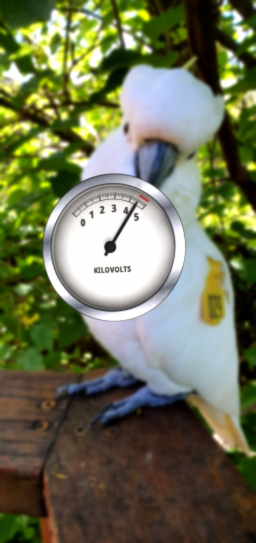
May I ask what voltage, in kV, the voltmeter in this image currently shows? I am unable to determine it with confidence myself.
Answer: 4.5 kV
